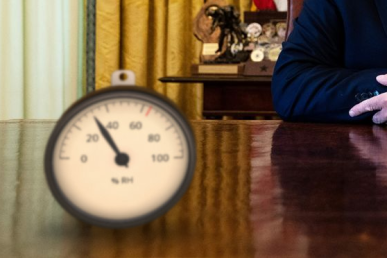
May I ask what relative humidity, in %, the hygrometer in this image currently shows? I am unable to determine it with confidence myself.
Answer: 32 %
